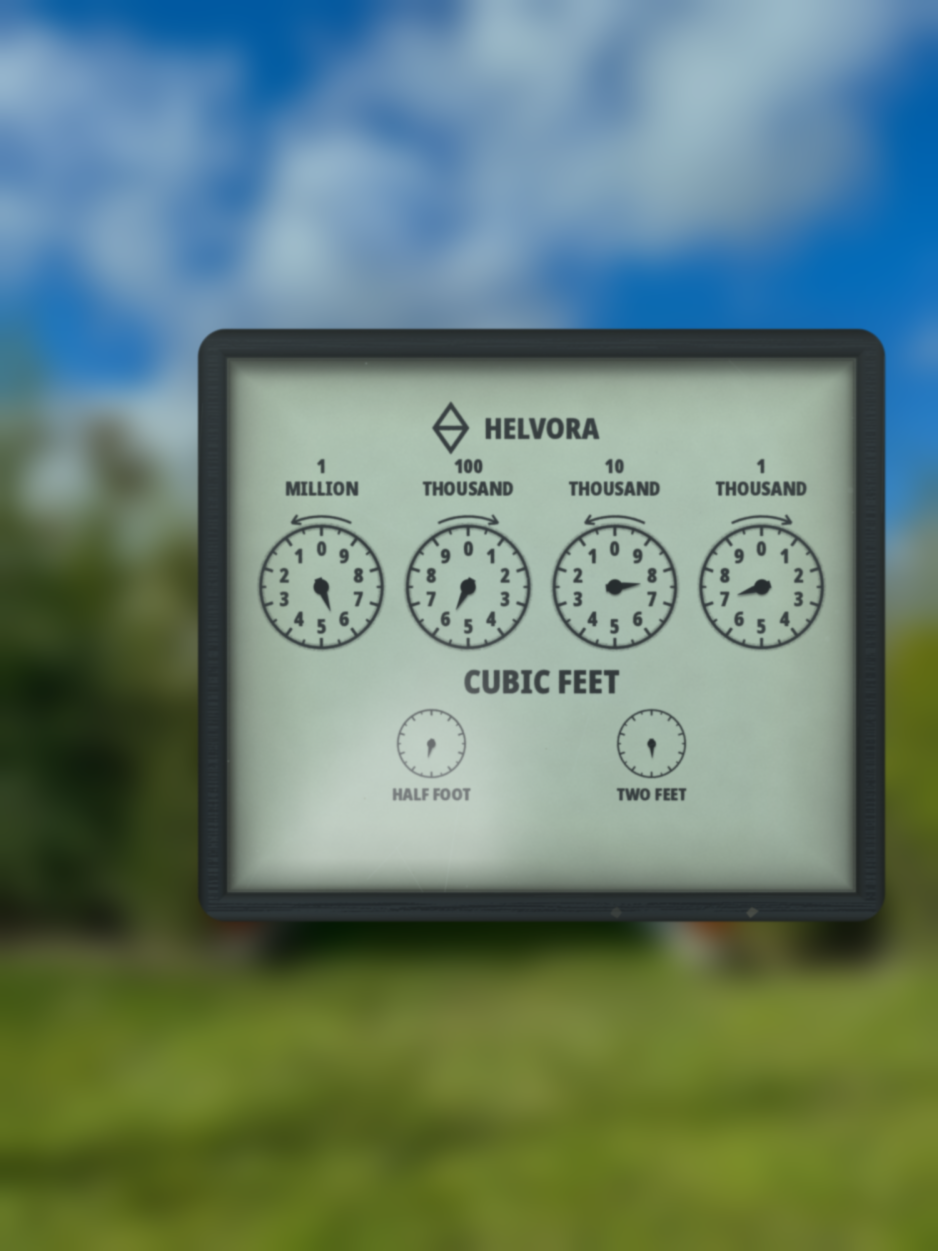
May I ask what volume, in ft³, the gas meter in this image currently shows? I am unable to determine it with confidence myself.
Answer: 557700 ft³
